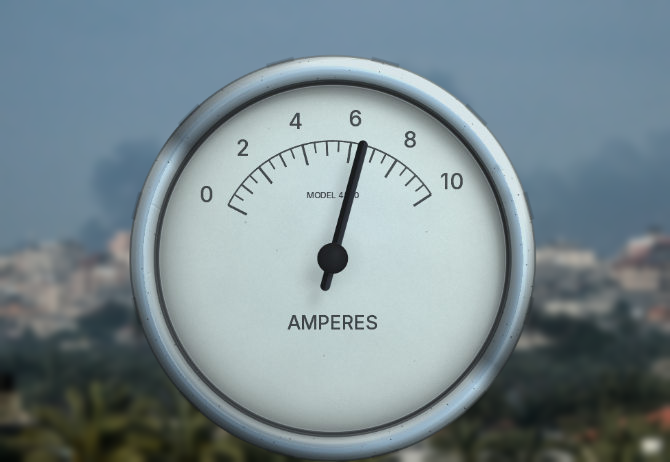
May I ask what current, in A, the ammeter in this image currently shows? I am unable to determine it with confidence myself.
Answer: 6.5 A
